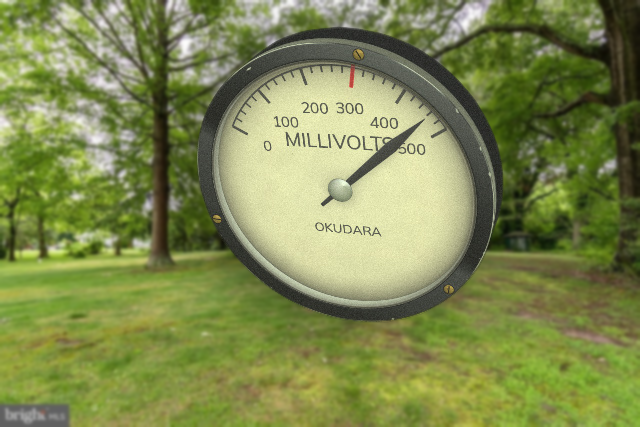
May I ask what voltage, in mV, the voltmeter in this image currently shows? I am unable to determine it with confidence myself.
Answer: 460 mV
